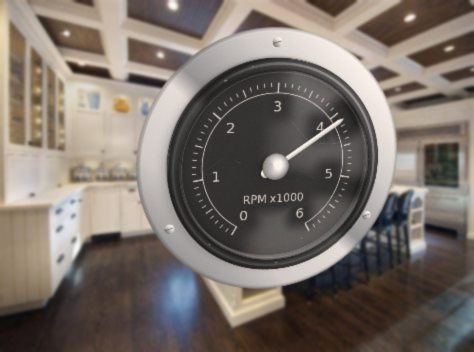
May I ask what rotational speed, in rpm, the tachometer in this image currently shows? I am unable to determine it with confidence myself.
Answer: 4100 rpm
